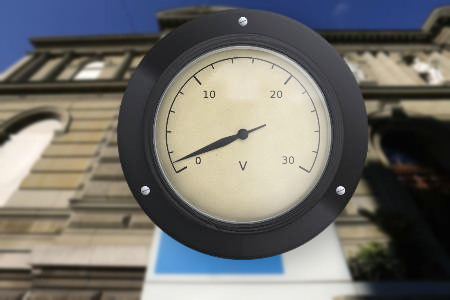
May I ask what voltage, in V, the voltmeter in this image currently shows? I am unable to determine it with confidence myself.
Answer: 1 V
